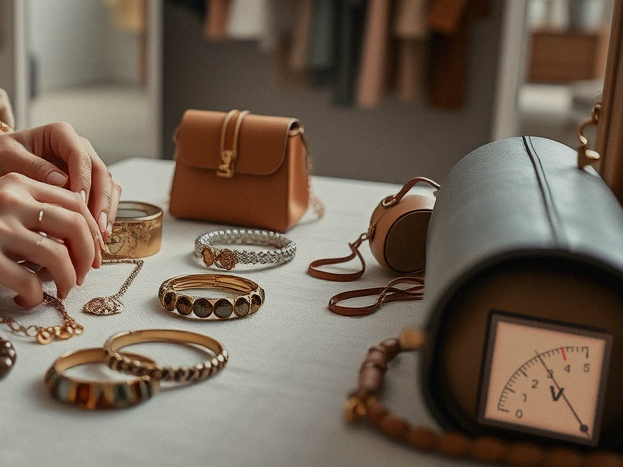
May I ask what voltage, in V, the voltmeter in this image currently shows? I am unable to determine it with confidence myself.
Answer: 3 V
